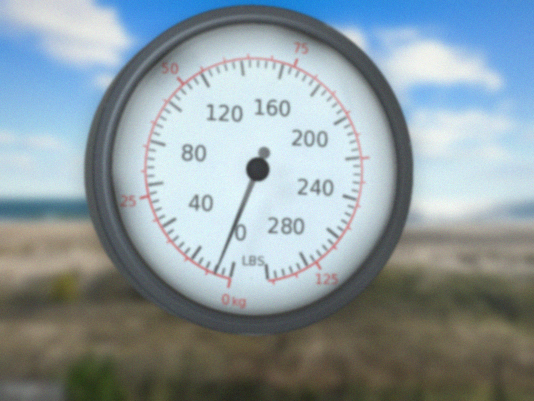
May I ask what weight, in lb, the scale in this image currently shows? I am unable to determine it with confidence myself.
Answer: 8 lb
